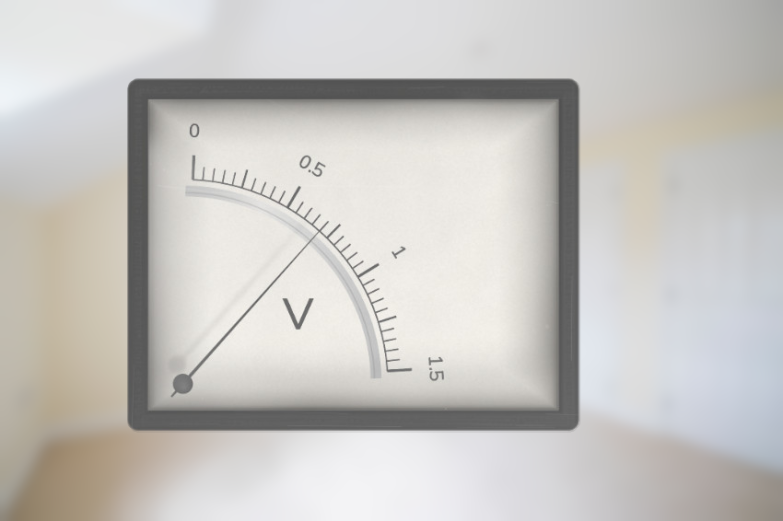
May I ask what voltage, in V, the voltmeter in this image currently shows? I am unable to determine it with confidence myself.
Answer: 0.7 V
